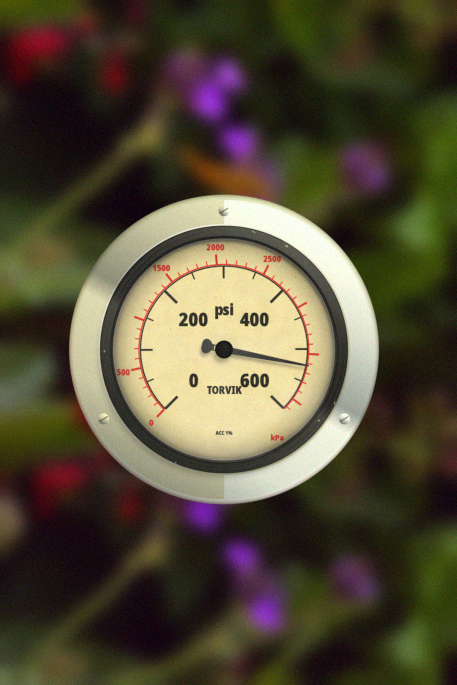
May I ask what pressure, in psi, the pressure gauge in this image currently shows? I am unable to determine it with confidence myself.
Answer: 525 psi
